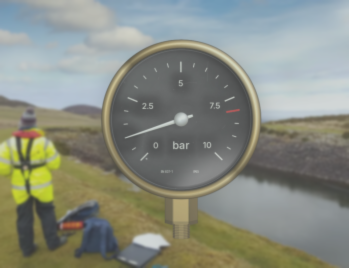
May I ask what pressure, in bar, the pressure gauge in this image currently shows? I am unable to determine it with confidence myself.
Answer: 1 bar
